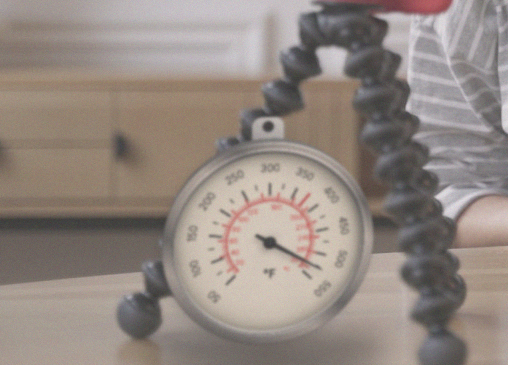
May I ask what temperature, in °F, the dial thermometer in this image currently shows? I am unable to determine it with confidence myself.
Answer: 525 °F
